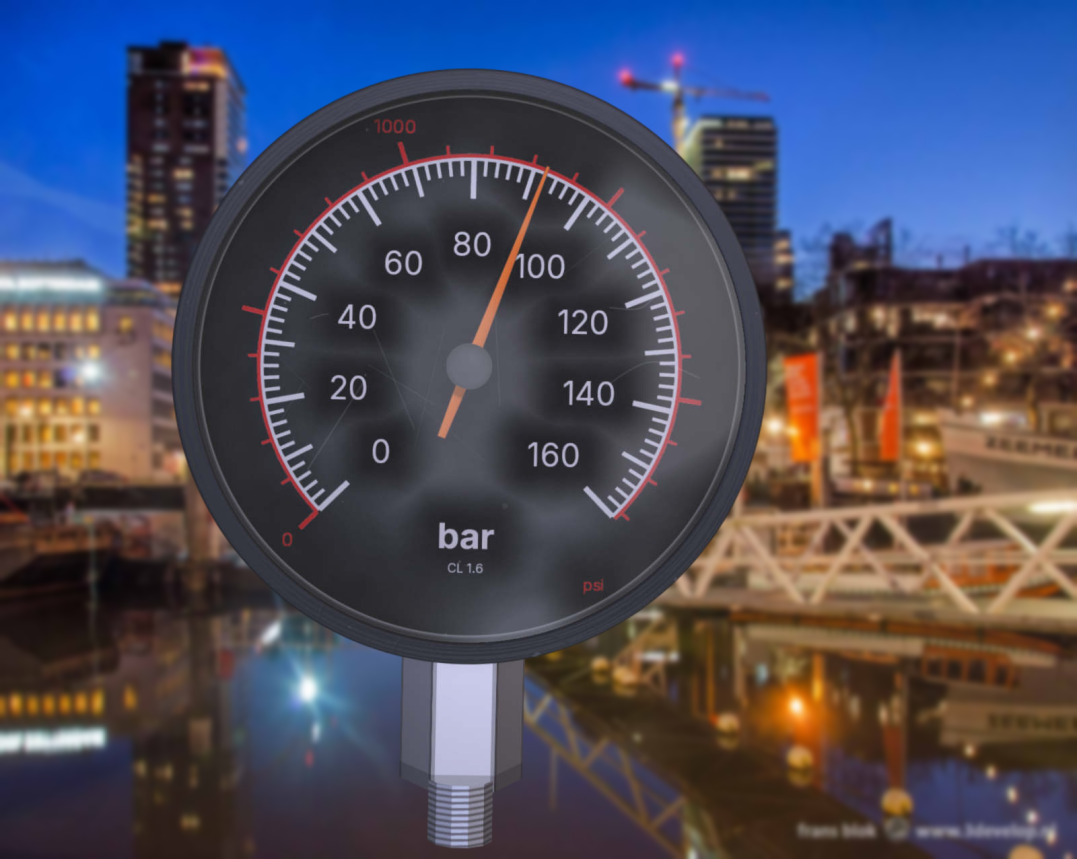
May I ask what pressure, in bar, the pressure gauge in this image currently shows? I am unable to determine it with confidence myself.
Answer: 92 bar
